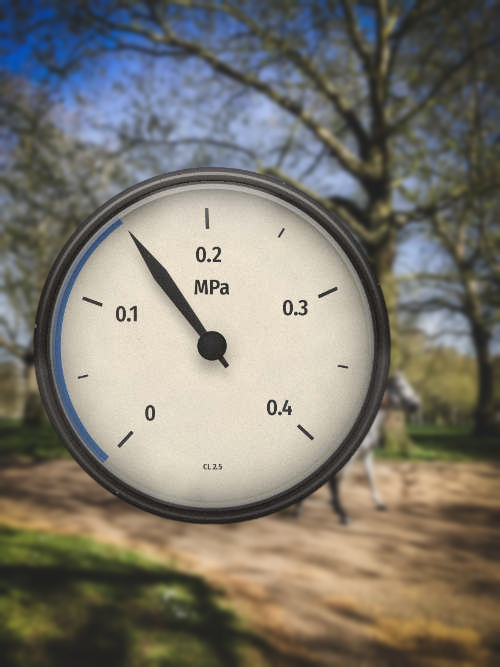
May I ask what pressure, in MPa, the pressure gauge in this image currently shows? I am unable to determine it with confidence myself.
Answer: 0.15 MPa
